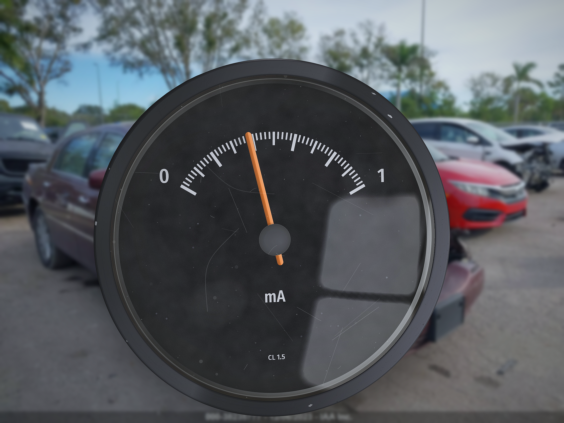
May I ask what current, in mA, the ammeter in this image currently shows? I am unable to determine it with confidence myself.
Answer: 0.38 mA
